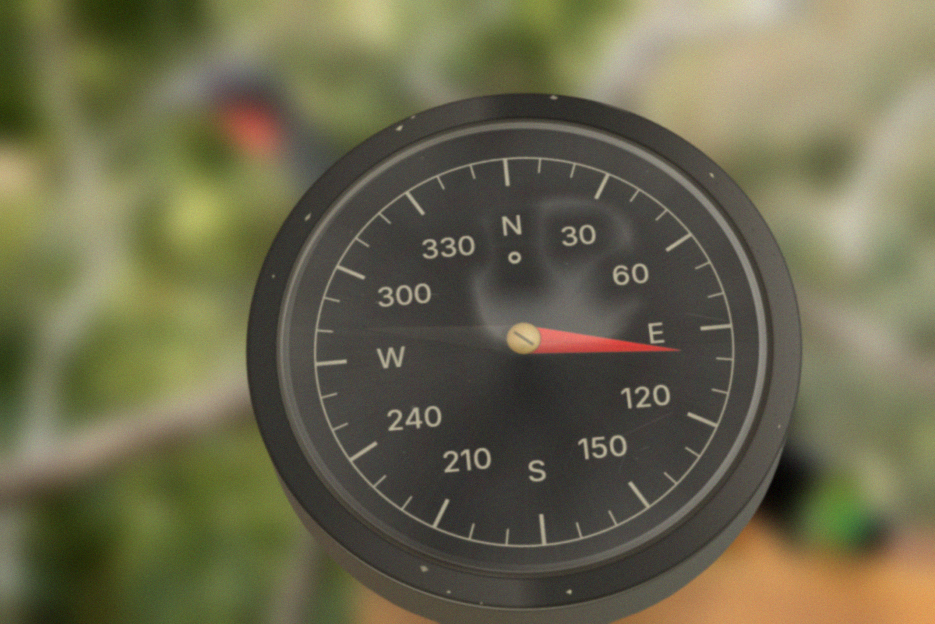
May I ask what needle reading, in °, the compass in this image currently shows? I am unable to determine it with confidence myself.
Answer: 100 °
